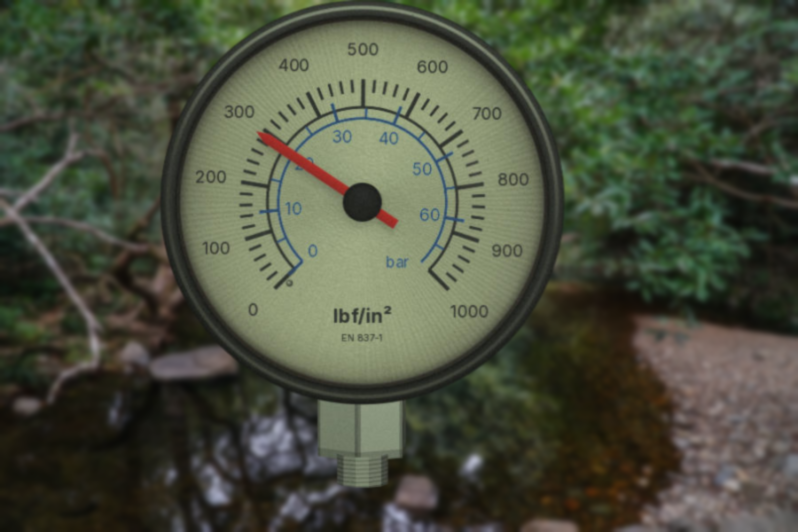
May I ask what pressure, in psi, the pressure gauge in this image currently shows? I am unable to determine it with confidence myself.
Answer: 290 psi
